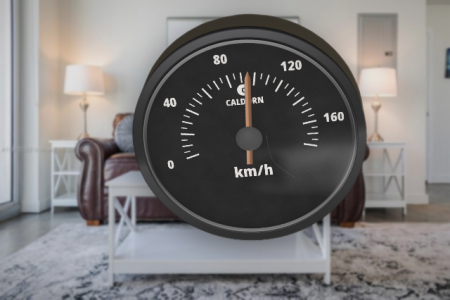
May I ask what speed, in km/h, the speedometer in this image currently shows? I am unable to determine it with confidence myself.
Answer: 95 km/h
